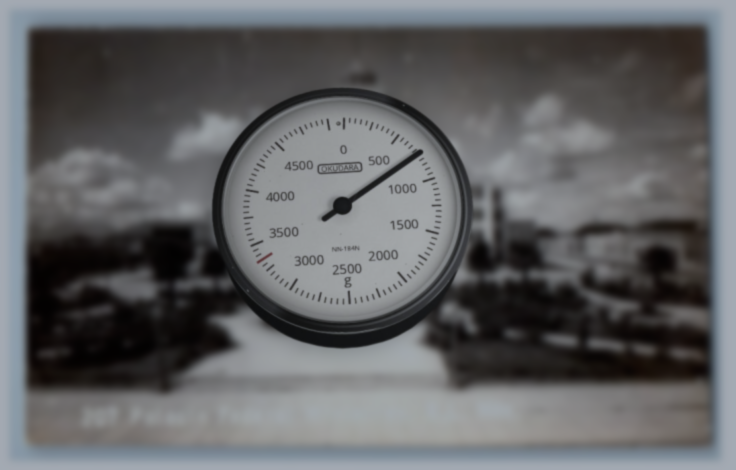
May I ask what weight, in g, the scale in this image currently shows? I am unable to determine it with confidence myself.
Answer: 750 g
